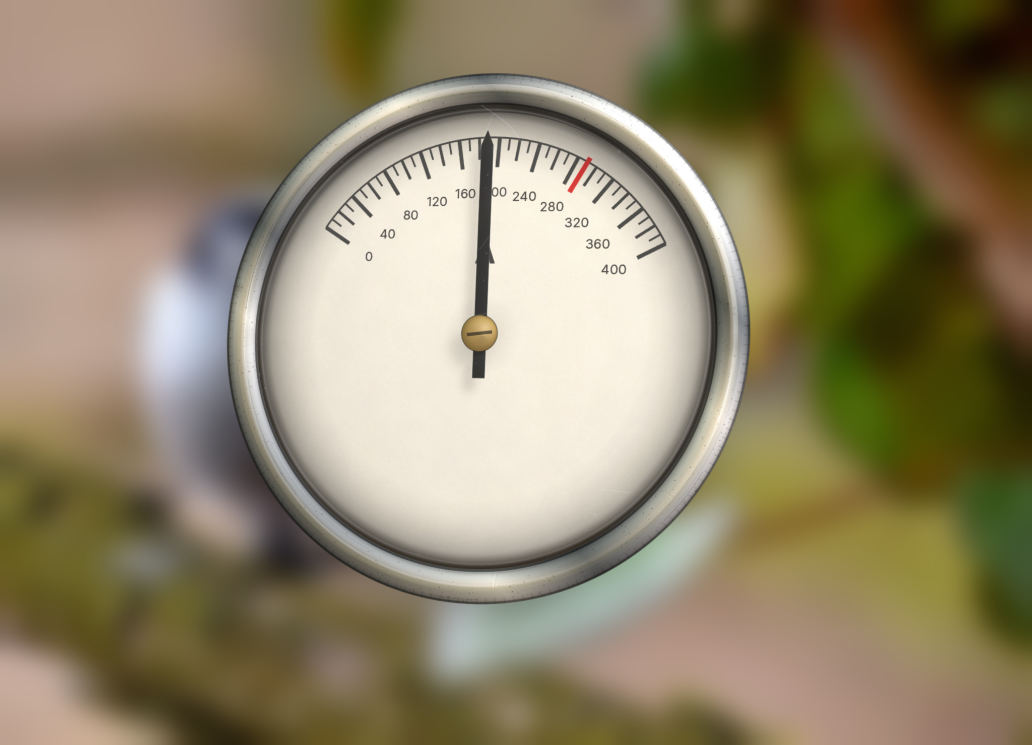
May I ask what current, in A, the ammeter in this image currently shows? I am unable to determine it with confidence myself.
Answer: 190 A
